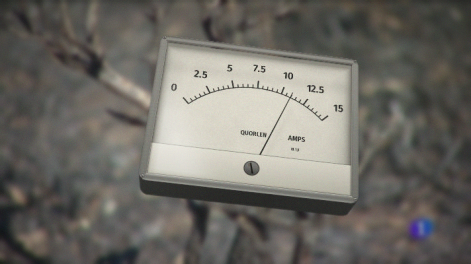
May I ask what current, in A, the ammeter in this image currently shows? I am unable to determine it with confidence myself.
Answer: 11 A
